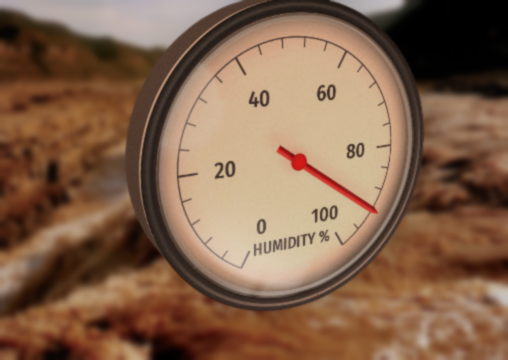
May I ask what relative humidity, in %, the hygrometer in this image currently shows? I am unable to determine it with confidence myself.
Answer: 92 %
